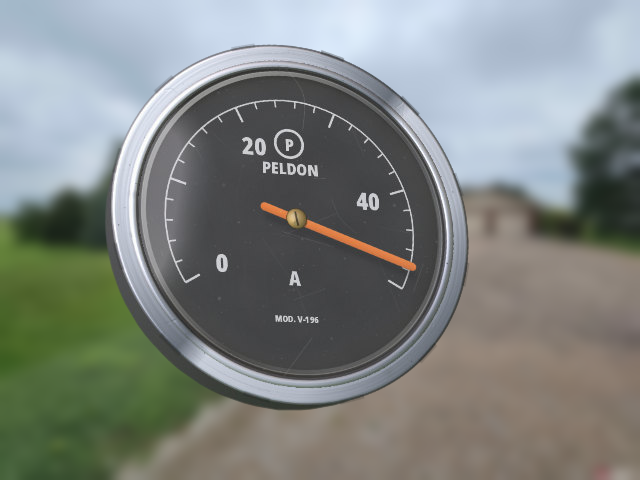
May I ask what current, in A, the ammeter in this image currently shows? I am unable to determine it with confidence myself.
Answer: 48 A
